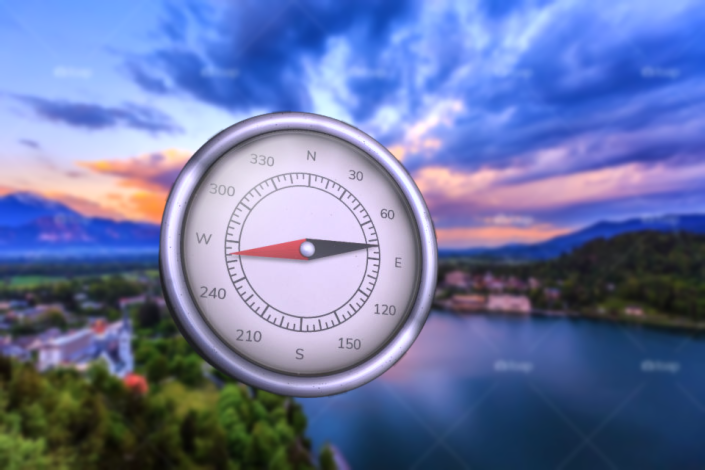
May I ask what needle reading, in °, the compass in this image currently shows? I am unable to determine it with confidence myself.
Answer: 260 °
